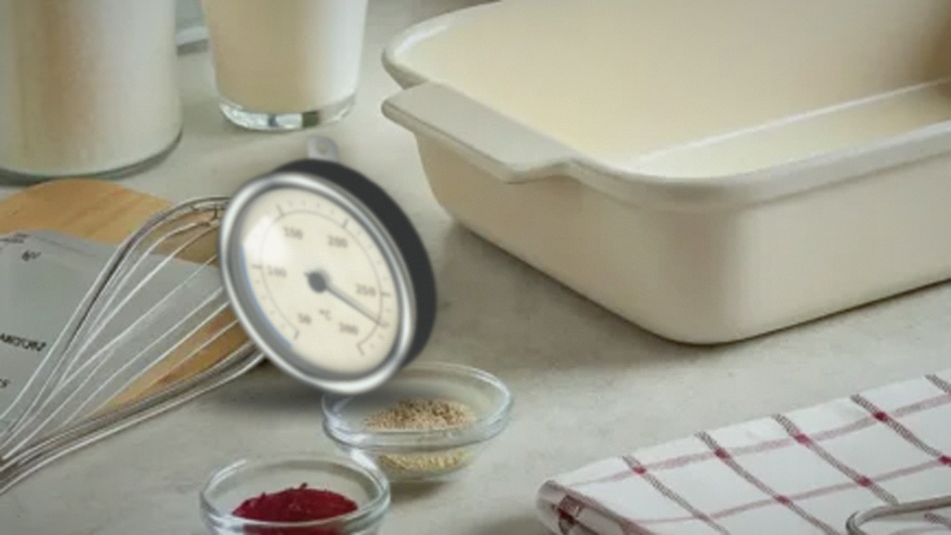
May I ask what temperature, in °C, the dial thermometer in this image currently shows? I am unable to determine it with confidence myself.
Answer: 270 °C
